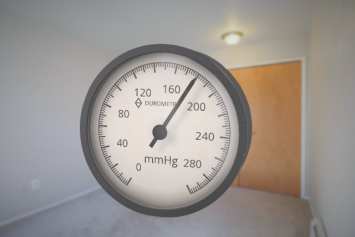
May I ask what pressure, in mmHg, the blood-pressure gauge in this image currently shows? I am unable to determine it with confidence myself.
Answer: 180 mmHg
